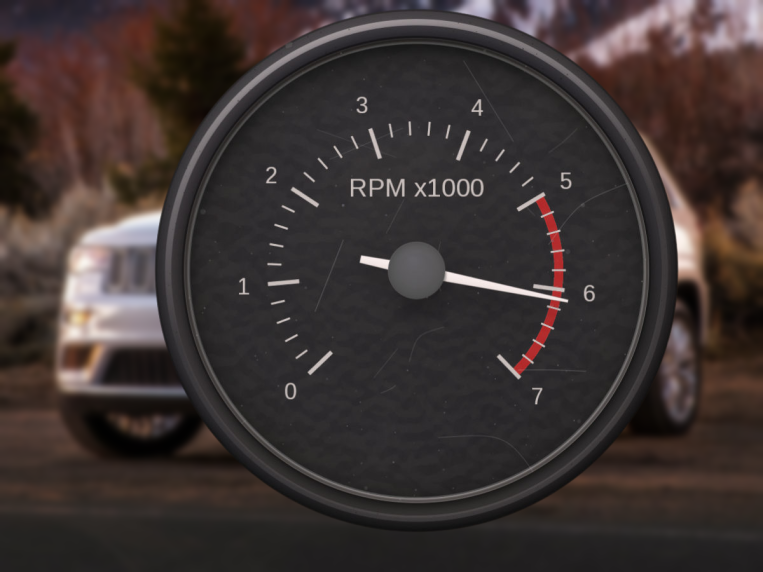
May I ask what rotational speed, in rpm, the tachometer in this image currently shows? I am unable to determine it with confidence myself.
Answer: 6100 rpm
